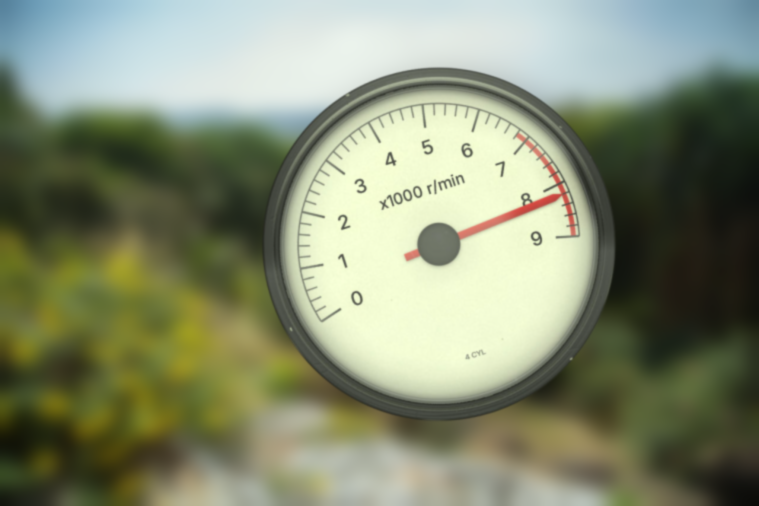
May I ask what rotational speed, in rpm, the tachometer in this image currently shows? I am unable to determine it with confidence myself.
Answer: 8200 rpm
